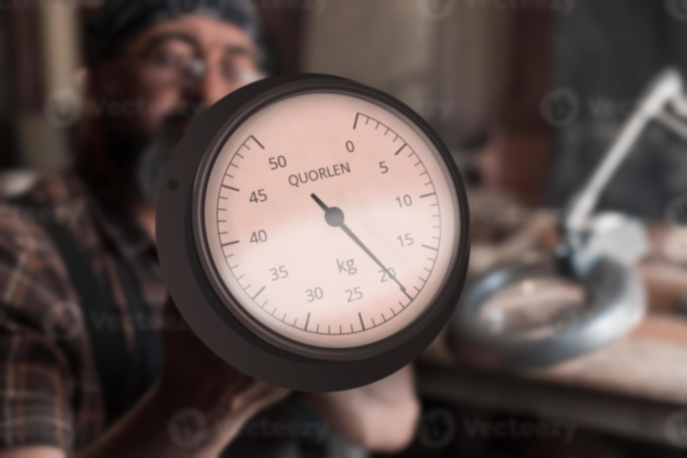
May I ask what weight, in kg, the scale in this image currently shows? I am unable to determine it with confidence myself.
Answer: 20 kg
